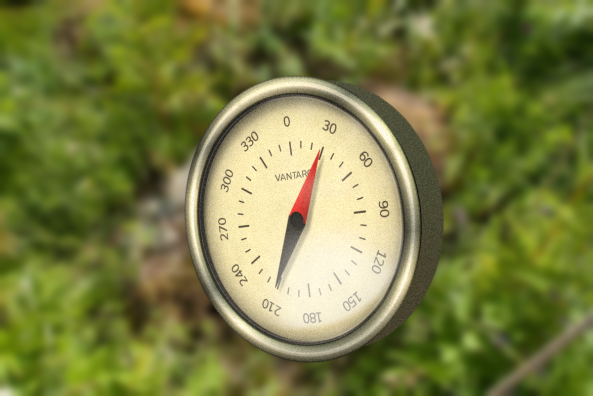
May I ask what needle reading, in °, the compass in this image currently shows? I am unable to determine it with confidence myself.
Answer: 30 °
